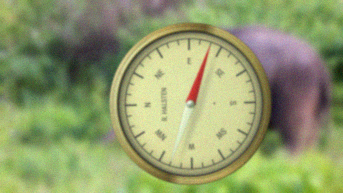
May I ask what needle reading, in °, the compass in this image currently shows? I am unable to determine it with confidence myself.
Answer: 110 °
